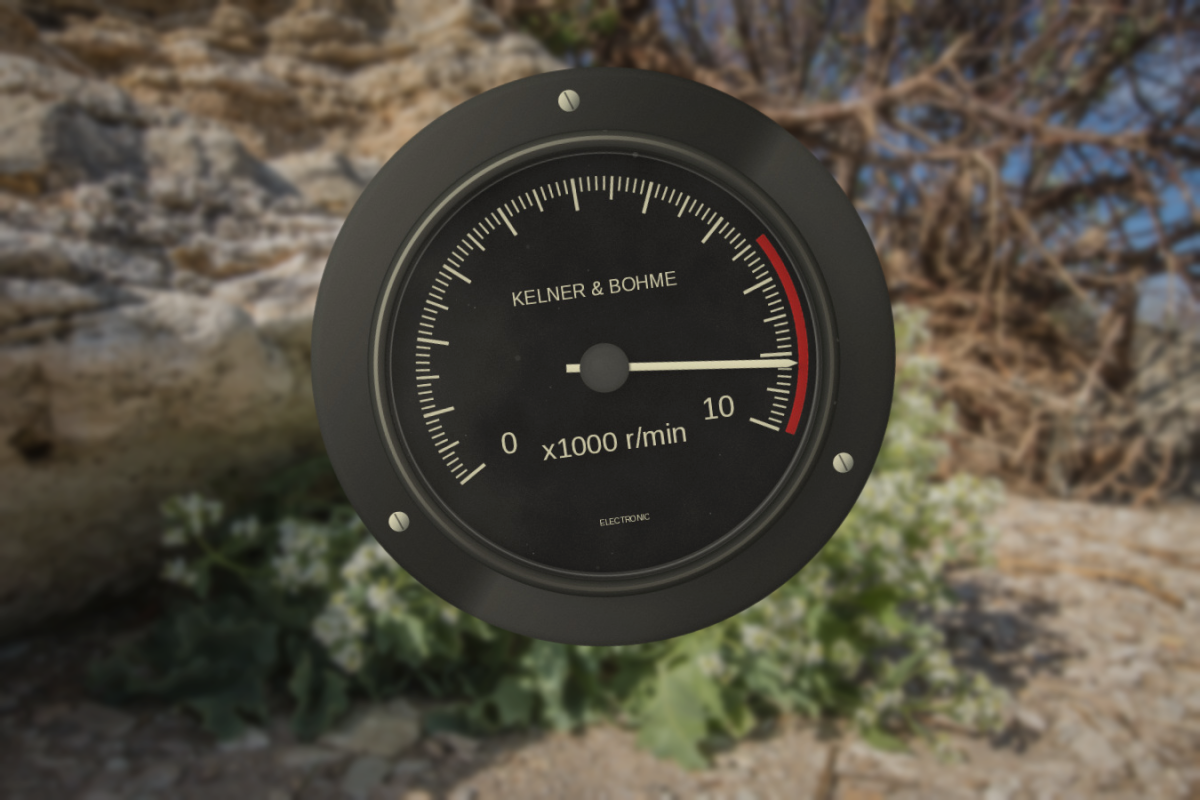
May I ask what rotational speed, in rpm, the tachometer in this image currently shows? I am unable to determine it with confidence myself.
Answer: 9100 rpm
